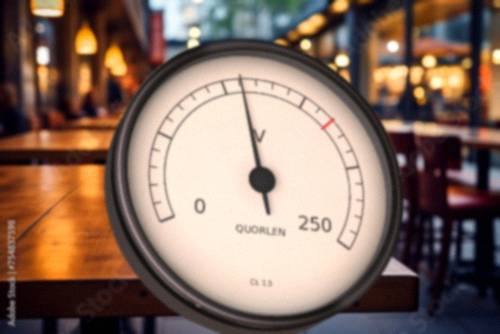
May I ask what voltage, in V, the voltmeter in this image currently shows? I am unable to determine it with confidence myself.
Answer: 110 V
